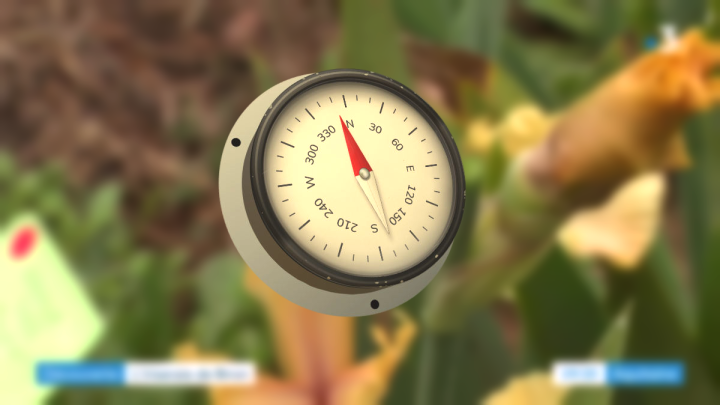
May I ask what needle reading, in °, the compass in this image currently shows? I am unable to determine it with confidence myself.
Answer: 350 °
